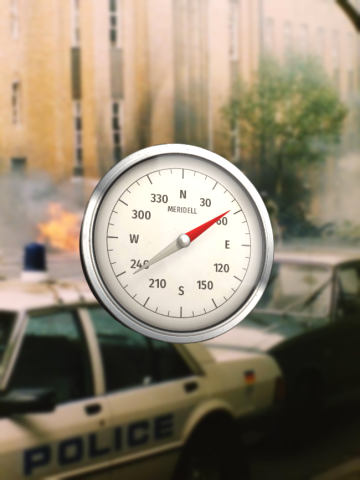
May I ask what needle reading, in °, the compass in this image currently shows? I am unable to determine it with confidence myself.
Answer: 55 °
